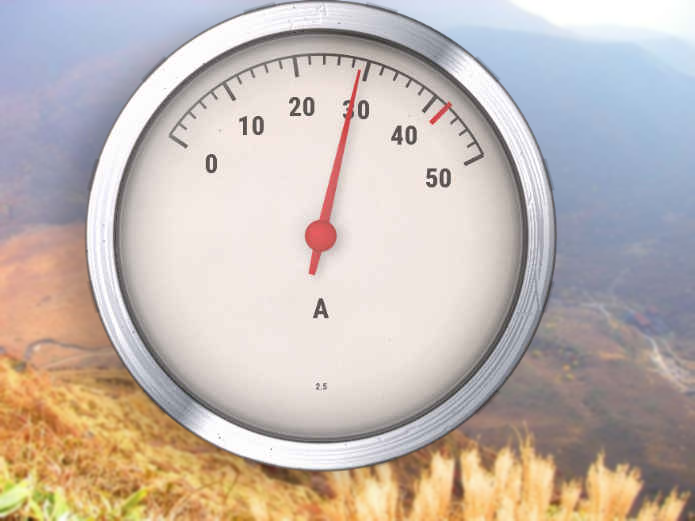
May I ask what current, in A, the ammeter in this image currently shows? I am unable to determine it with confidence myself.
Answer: 29 A
